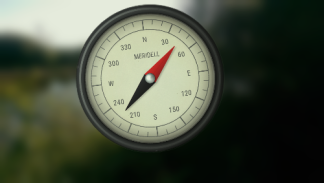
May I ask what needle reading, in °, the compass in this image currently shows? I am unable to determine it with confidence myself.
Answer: 45 °
